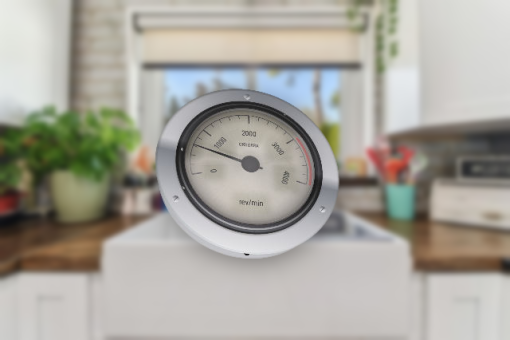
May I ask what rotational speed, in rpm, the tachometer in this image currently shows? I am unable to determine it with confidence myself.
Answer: 600 rpm
